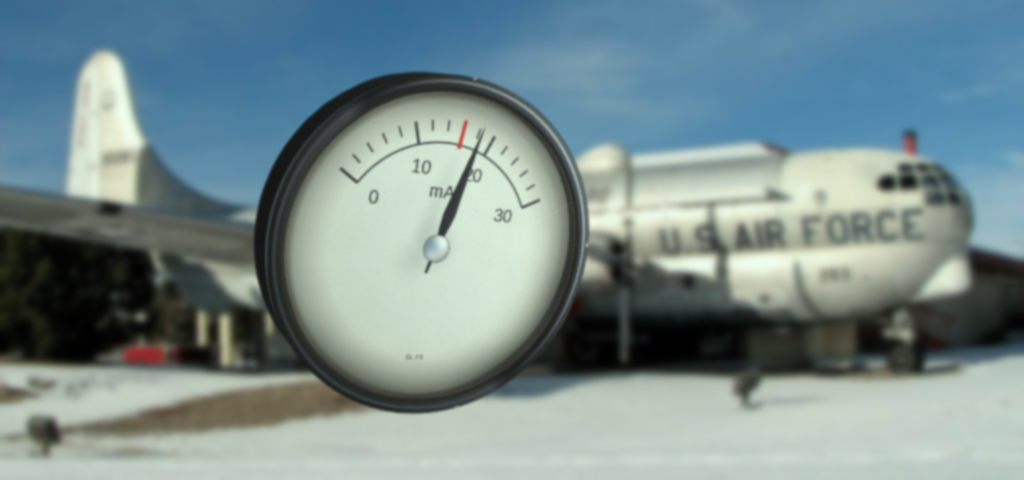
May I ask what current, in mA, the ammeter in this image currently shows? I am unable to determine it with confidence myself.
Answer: 18 mA
